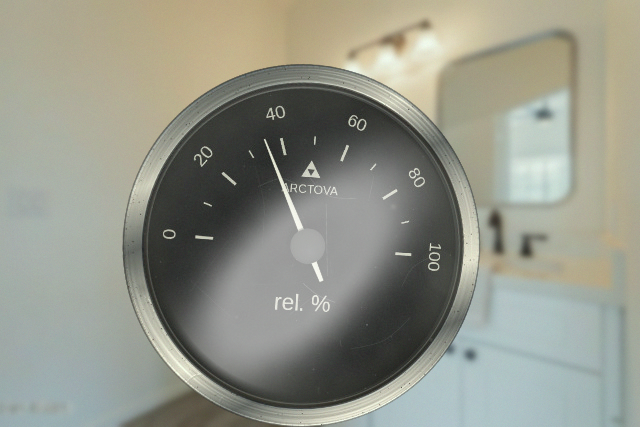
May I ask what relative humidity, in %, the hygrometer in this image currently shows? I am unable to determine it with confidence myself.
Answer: 35 %
